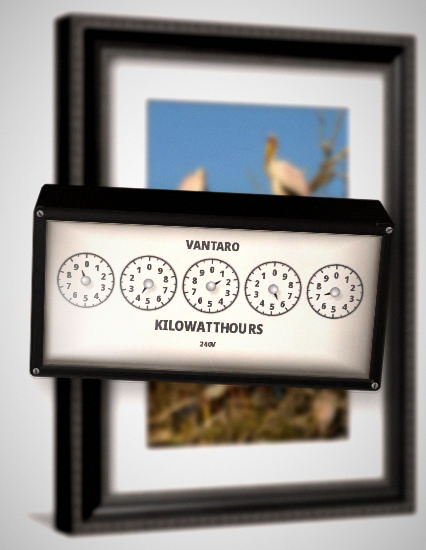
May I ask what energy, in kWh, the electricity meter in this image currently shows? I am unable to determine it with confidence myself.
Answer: 94157 kWh
